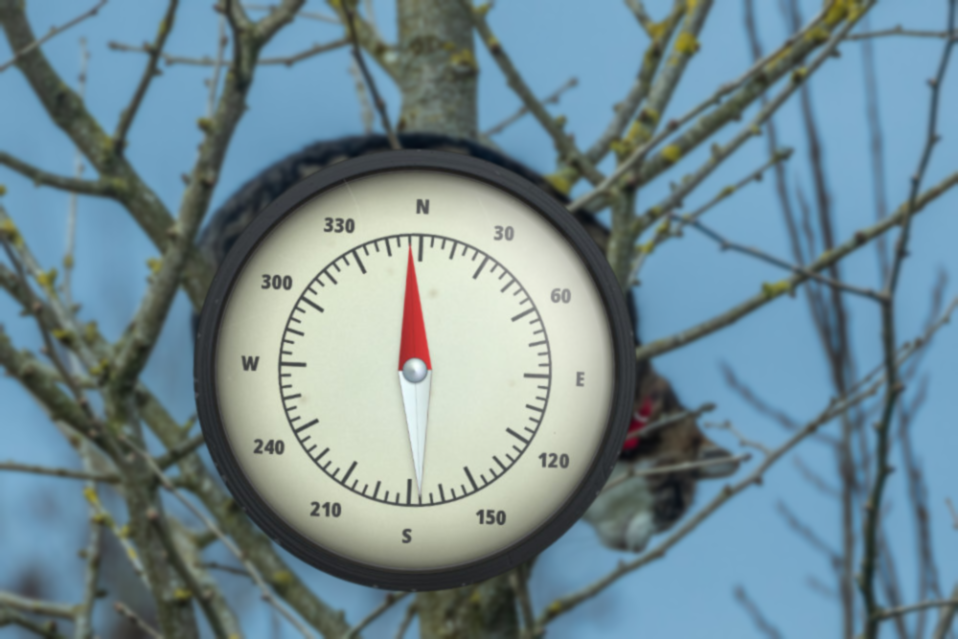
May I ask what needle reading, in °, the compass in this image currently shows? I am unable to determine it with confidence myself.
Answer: 355 °
